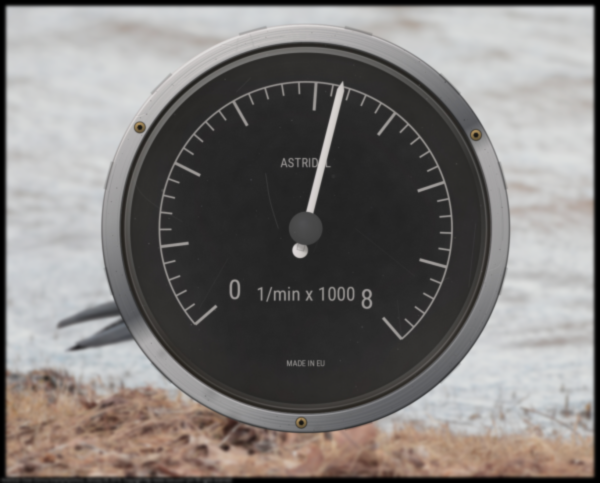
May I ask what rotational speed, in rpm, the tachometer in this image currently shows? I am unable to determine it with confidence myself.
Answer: 4300 rpm
